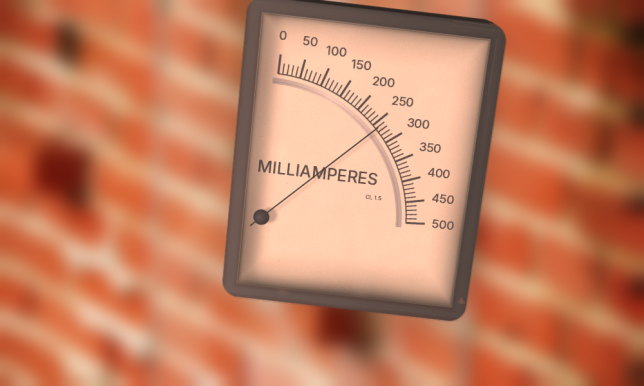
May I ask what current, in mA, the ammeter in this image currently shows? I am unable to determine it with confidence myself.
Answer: 260 mA
